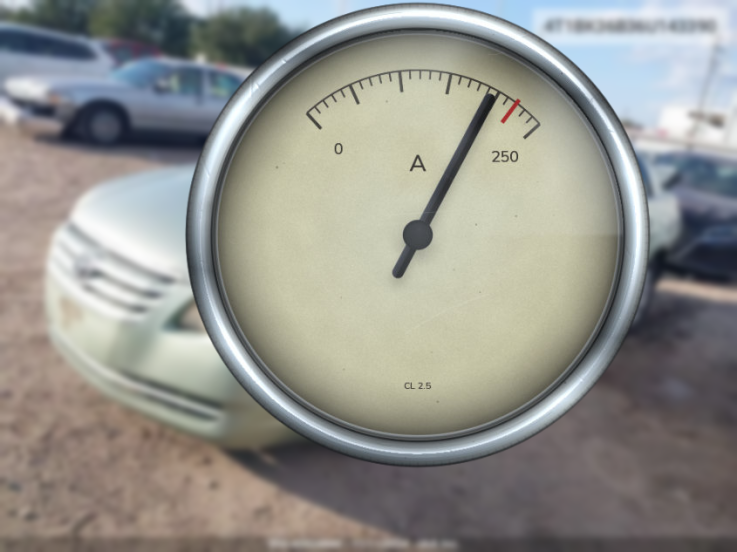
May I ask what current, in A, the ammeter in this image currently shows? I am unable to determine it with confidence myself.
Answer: 195 A
